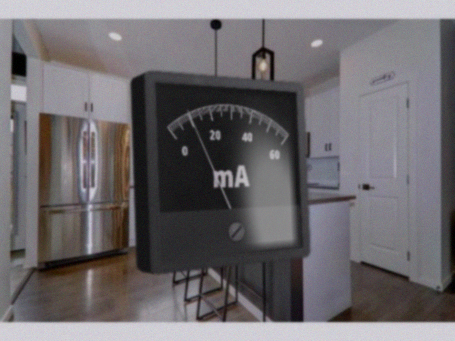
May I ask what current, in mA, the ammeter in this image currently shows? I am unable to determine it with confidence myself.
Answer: 10 mA
